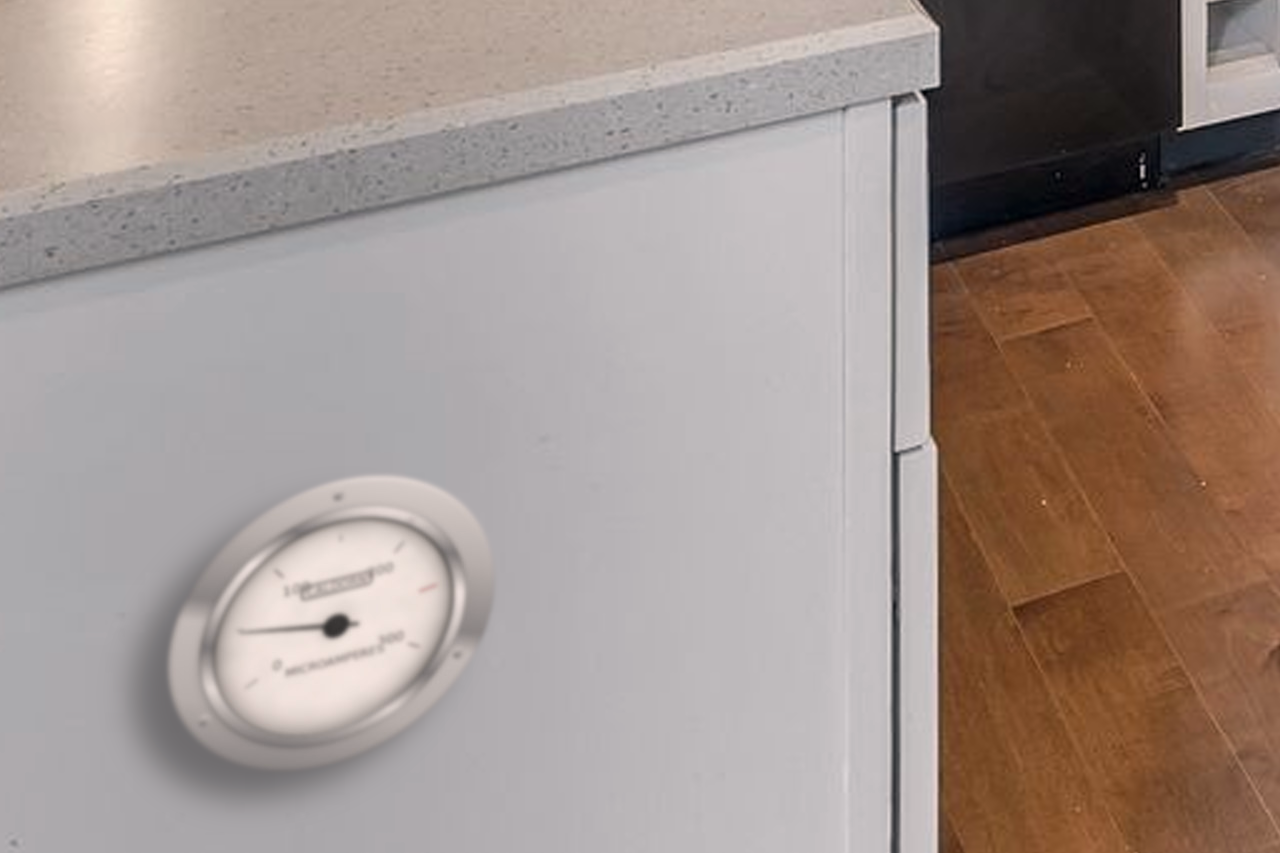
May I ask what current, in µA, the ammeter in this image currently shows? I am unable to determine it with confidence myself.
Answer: 50 µA
